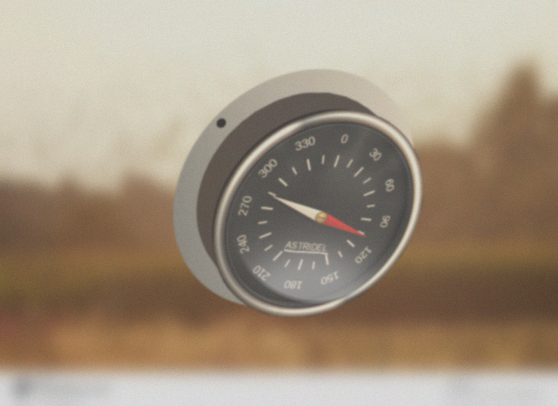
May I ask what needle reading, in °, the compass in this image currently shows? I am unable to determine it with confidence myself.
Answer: 105 °
